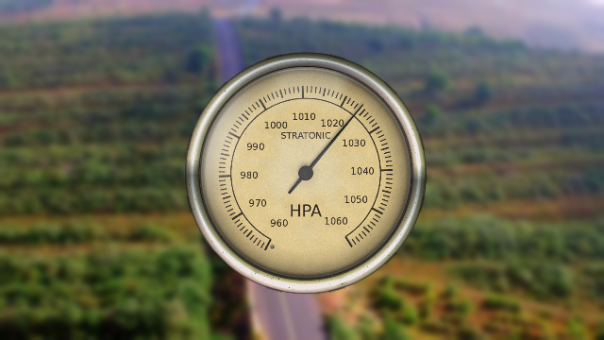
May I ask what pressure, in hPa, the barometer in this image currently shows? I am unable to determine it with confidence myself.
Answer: 1024 hPa
